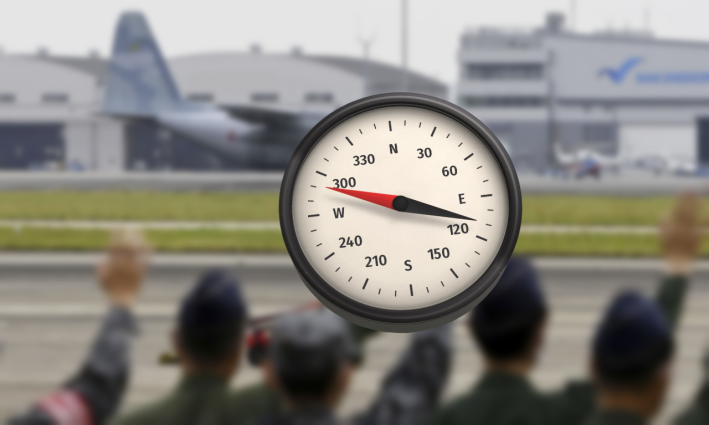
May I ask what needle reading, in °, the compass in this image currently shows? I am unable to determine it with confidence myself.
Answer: 290 °
